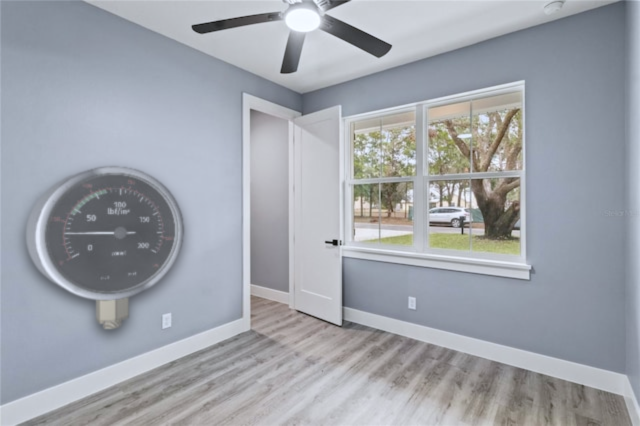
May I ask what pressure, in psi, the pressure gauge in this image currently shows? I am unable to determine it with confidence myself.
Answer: 25 psi
